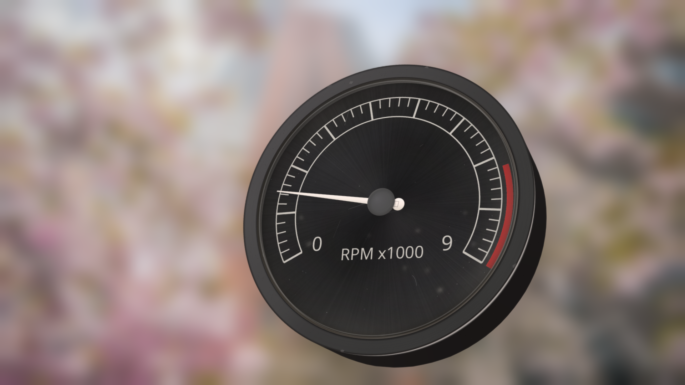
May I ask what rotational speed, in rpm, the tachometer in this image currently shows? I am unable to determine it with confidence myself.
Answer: 1400 rpm
